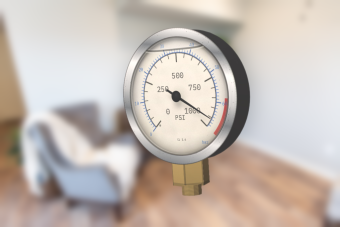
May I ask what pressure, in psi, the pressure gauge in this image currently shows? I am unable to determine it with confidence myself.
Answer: 950 psi
